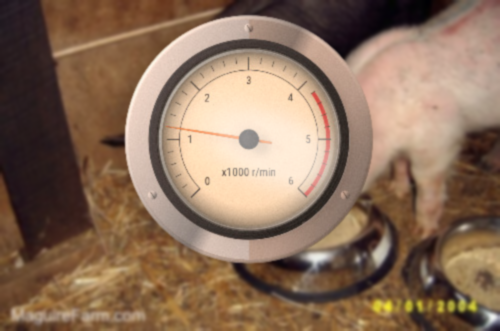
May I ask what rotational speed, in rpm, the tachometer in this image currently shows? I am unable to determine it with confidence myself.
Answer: 1200 rpm
